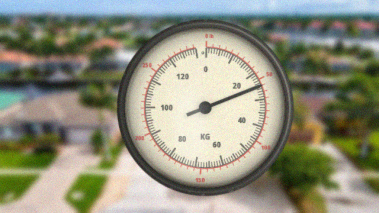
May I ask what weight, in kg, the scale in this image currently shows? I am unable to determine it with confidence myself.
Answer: 25 kg
